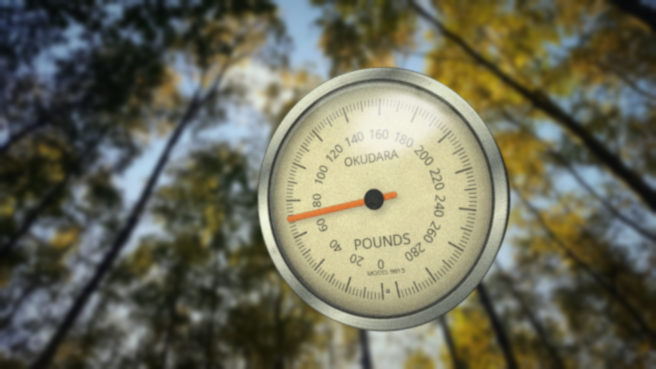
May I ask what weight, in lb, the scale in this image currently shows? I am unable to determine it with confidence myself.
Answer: 70 lb
